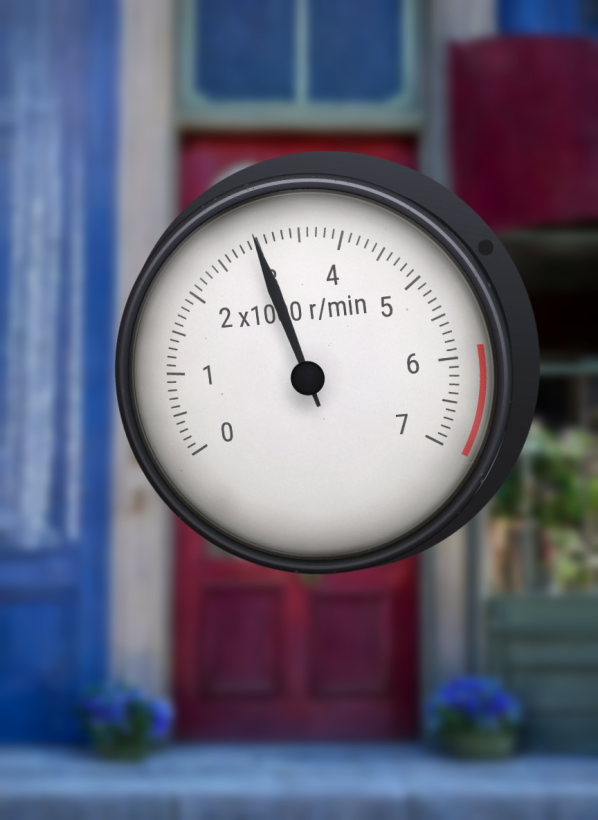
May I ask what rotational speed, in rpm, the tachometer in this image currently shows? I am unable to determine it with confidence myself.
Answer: 3000 rpm
